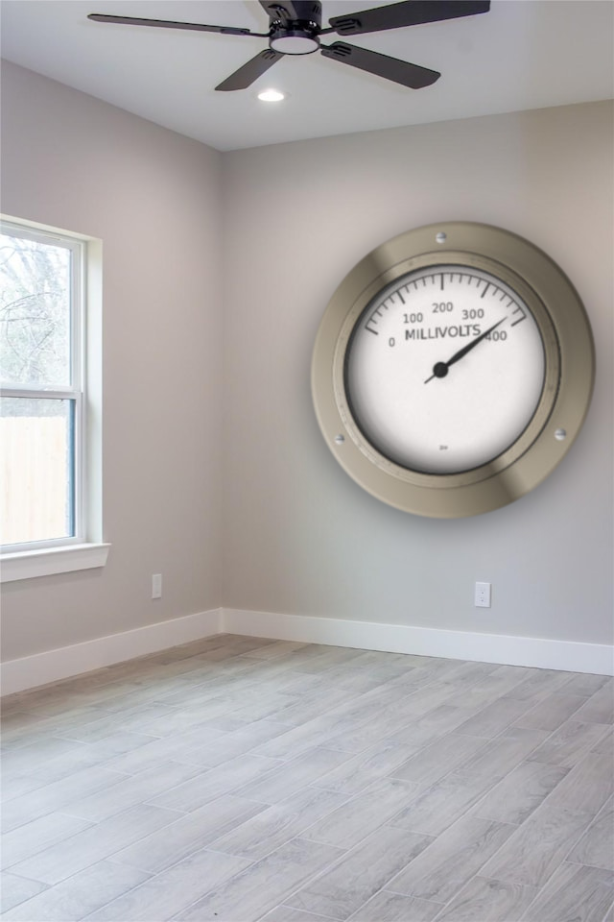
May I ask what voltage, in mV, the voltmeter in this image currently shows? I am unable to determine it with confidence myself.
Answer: 380 mV
